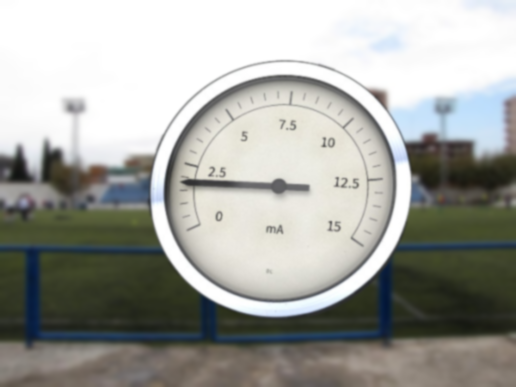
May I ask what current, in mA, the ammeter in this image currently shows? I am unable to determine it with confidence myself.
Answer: 1.75 mA
